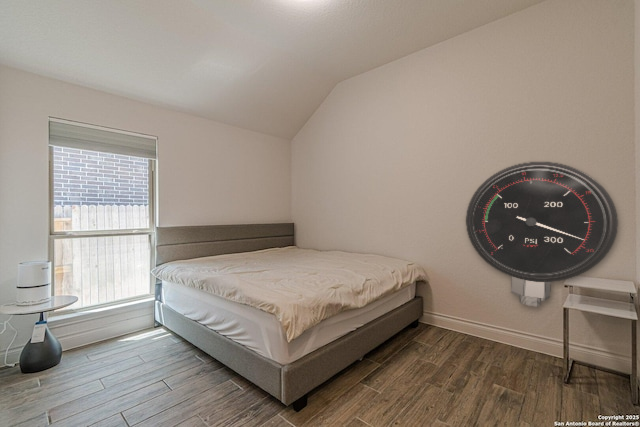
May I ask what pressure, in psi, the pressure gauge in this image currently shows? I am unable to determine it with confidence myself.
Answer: 275 psi
